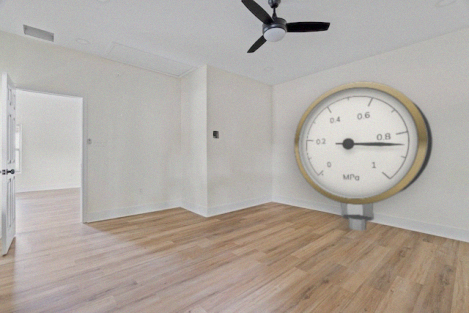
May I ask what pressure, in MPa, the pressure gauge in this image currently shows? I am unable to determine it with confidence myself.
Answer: 0.85 MPa
